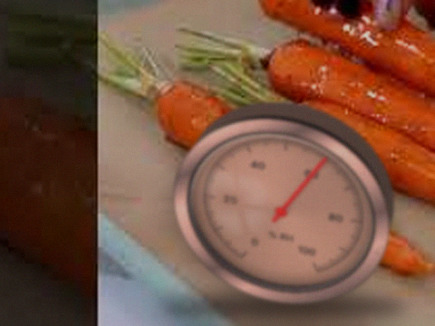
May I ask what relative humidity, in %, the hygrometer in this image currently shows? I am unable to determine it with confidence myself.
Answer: 60 %
